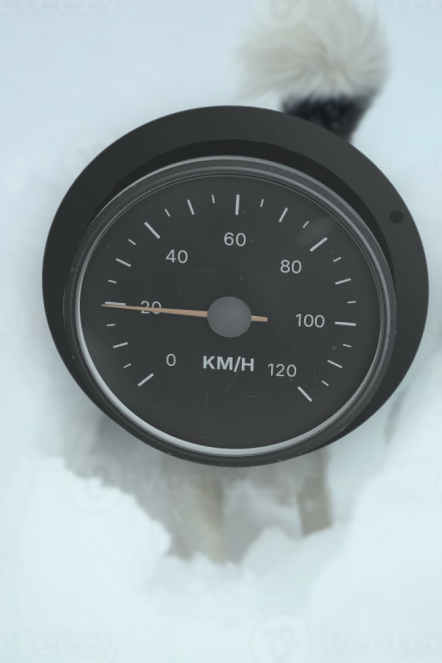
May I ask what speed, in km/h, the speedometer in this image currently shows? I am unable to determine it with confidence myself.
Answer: 20 km/h
